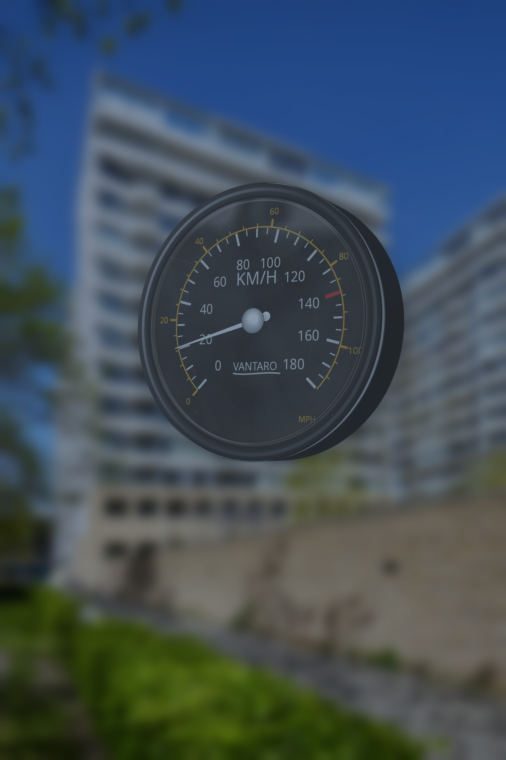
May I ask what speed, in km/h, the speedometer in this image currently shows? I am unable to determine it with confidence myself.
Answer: 20 km/h
